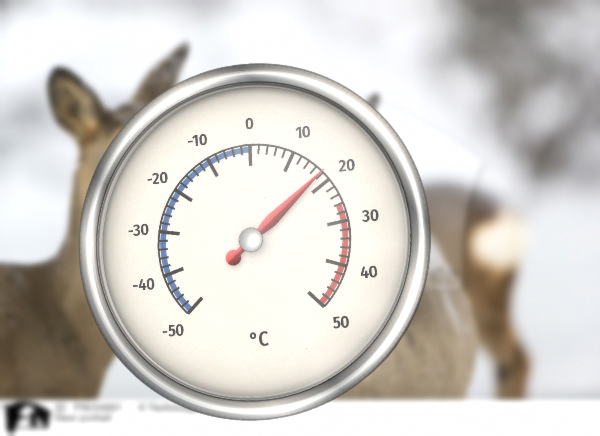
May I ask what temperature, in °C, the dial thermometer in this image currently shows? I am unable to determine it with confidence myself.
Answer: 18 °C
